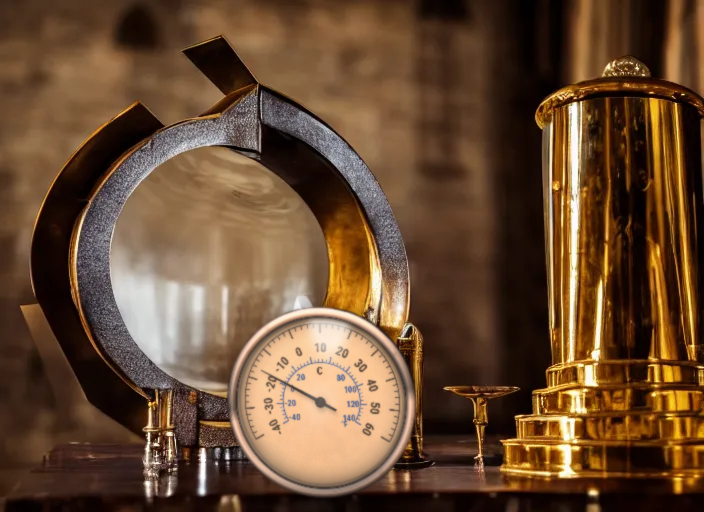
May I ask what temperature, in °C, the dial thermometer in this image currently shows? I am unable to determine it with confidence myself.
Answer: -16 °C
